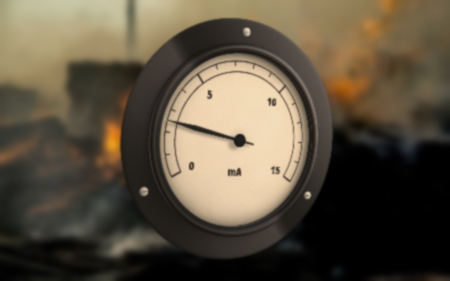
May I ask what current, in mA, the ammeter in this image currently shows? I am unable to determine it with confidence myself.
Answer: 2.5 mA
